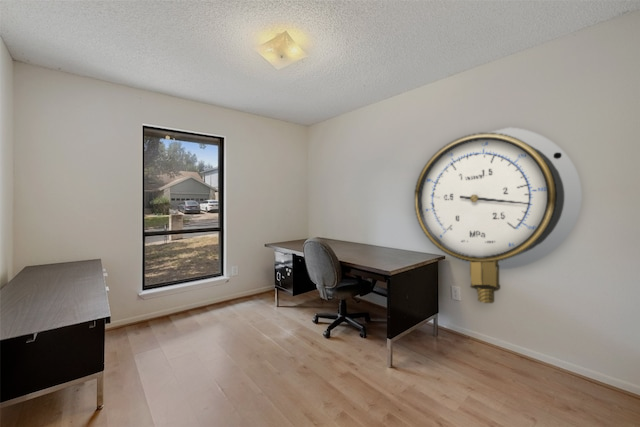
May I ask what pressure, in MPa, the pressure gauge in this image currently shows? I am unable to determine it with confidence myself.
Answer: 2.2 MPa
